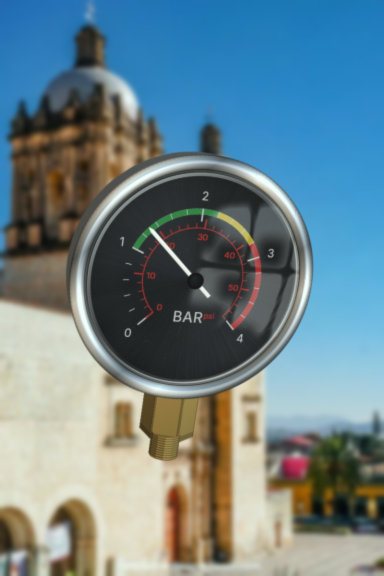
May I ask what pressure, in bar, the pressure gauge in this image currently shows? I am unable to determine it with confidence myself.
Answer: 1.3 bar
